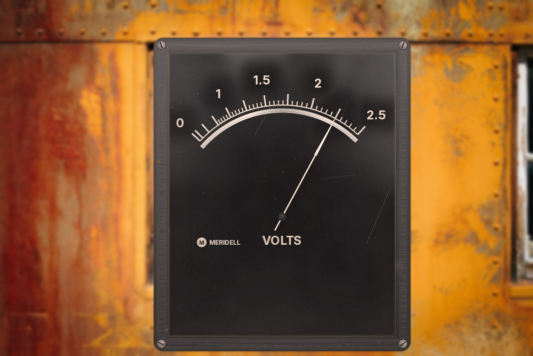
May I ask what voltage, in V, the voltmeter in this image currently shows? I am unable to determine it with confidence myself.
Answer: 2.25 V
